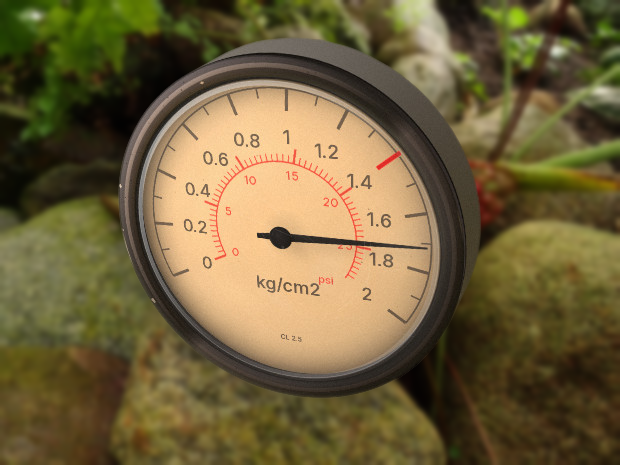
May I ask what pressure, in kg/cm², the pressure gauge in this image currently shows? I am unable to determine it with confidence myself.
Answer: 1.7 kg/cm²
